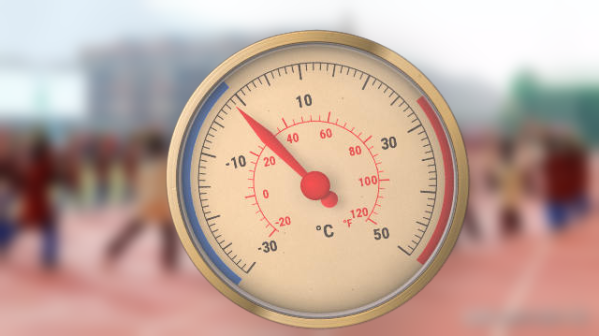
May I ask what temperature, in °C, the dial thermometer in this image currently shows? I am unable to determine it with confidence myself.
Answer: -1 °C
